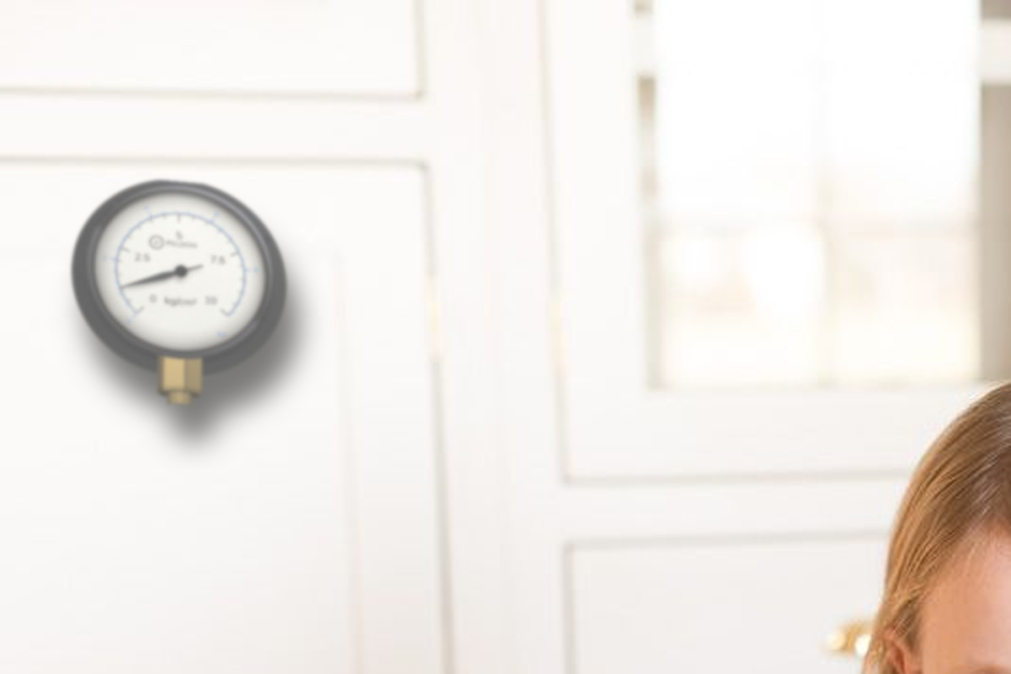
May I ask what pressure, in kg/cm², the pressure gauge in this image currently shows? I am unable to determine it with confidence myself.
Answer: 1 kg/cm²
